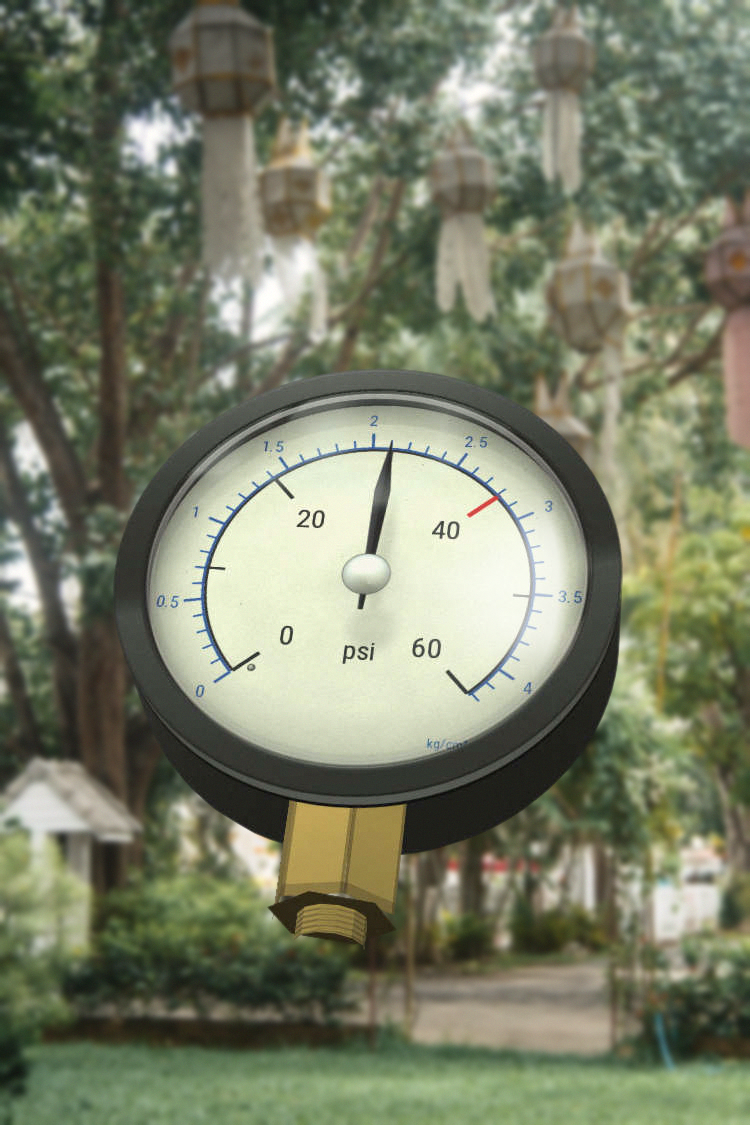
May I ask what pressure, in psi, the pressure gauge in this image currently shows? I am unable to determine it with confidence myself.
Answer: 30 psi
